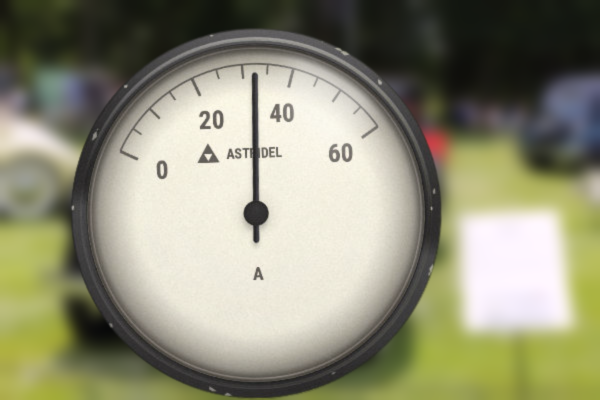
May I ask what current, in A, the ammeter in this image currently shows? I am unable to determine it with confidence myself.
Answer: 32.5 A
